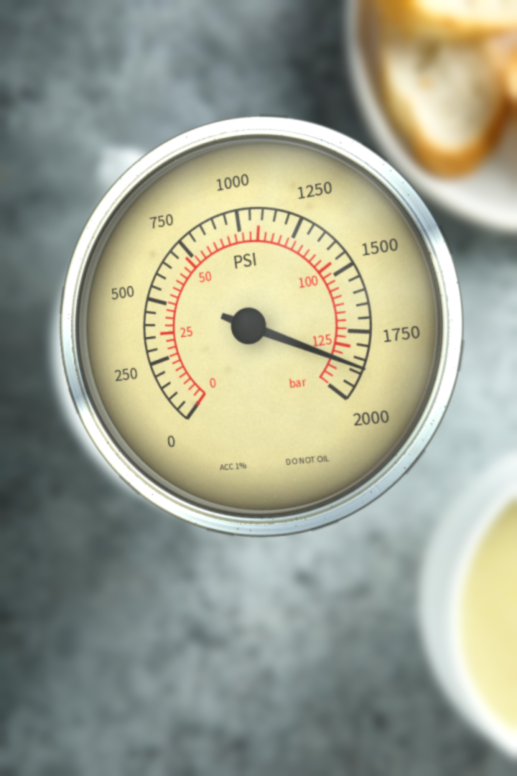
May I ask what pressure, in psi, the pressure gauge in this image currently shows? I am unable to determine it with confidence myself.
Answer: 1875 psi
